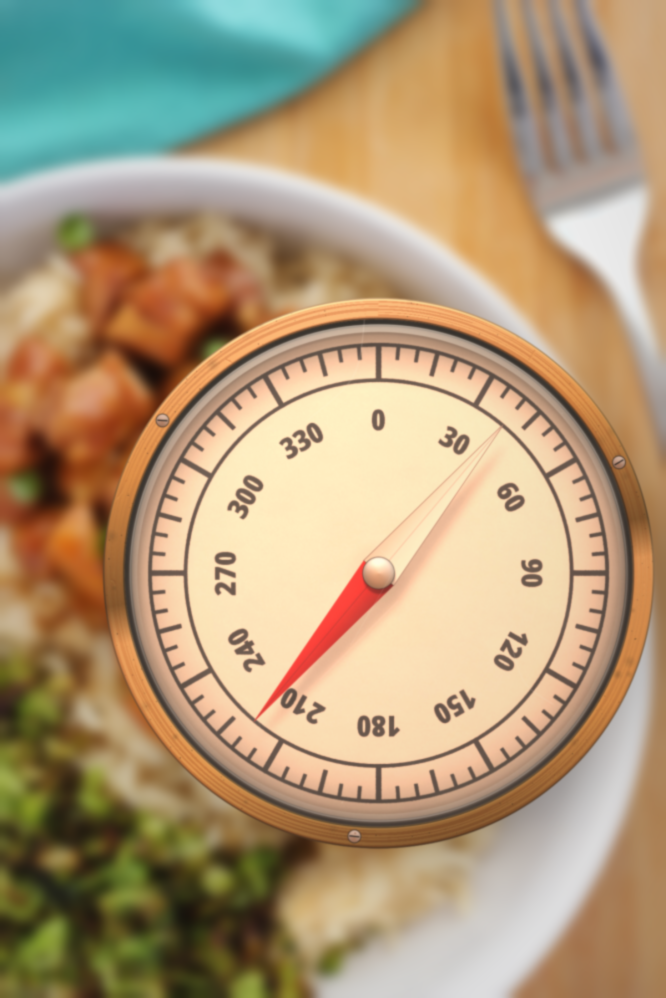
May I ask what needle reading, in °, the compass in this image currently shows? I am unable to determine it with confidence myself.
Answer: 220 °
